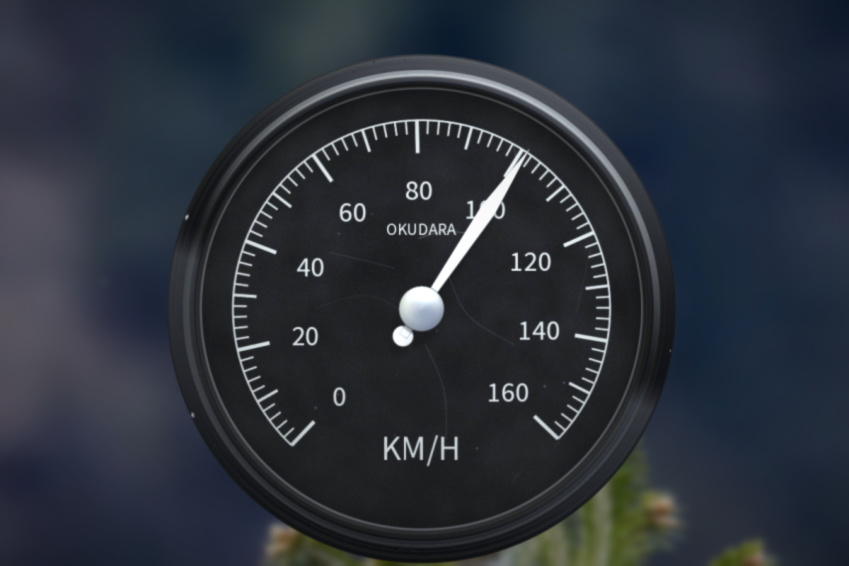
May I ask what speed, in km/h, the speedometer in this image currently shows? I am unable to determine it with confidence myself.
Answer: 101 km/h
